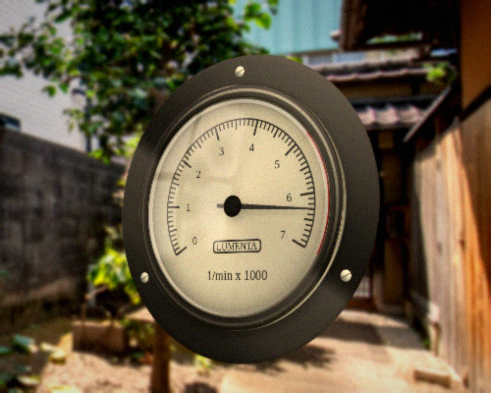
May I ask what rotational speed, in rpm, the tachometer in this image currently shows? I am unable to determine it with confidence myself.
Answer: 6300 rpm
